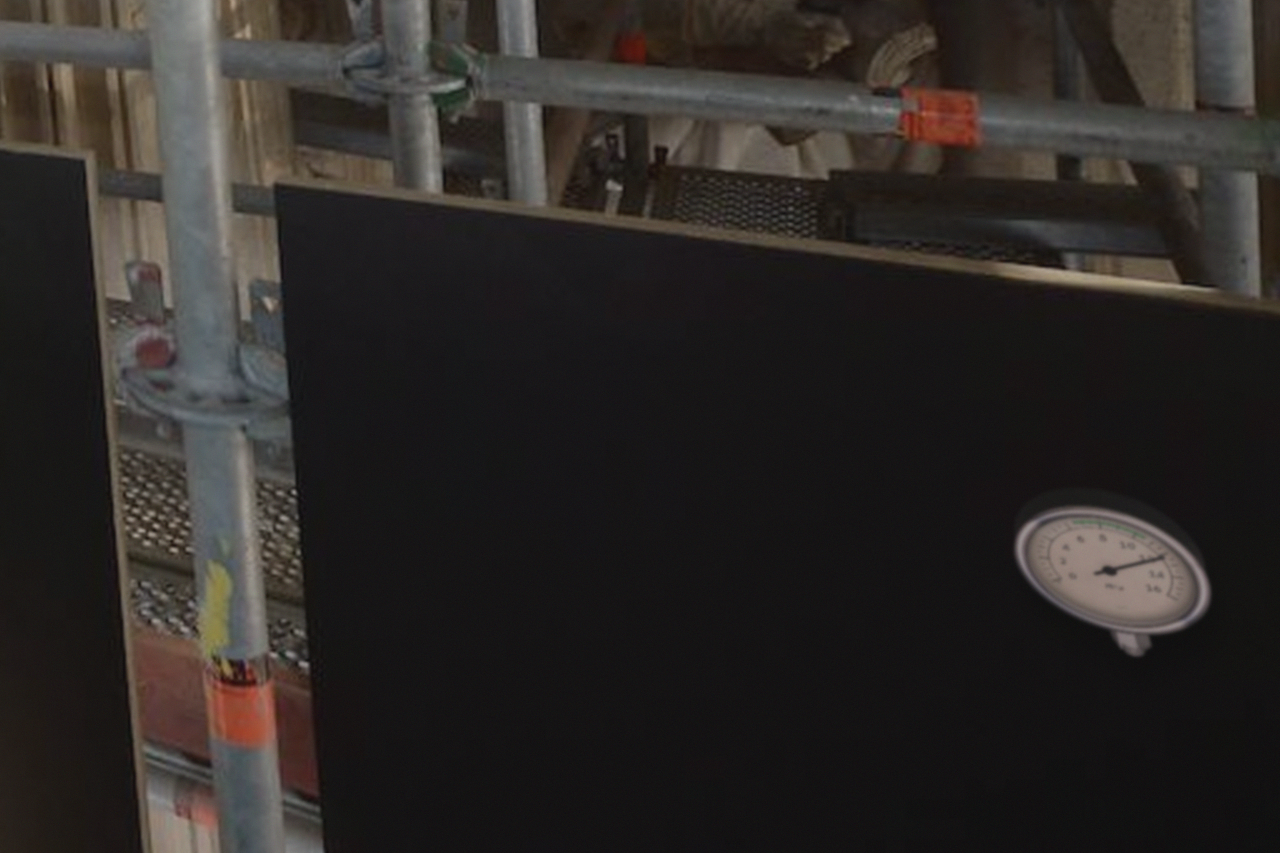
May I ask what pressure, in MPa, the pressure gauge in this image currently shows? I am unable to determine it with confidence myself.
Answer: 12 MPa
